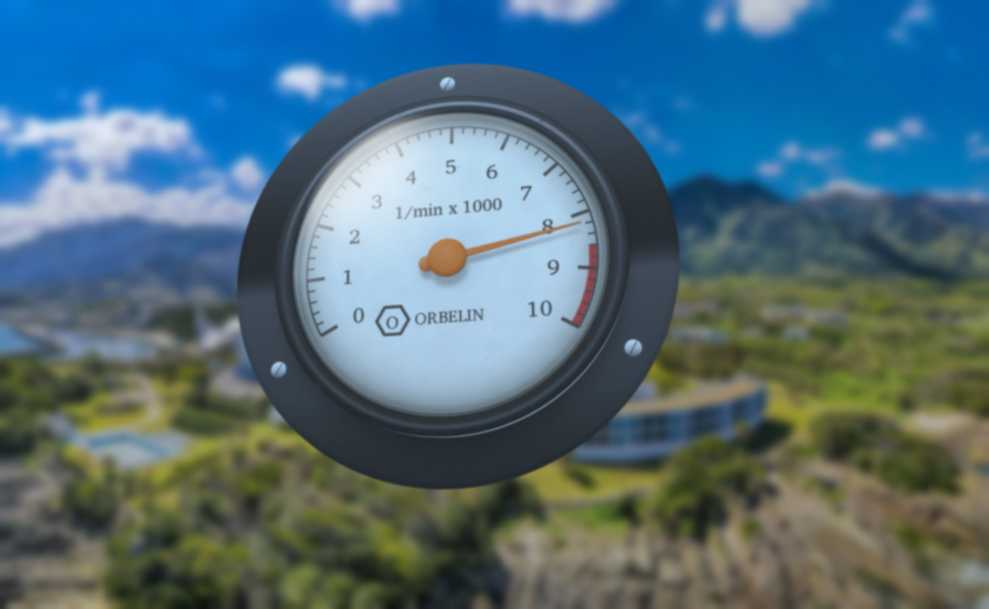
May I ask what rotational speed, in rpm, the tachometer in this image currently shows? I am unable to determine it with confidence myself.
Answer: 8200 rpm
